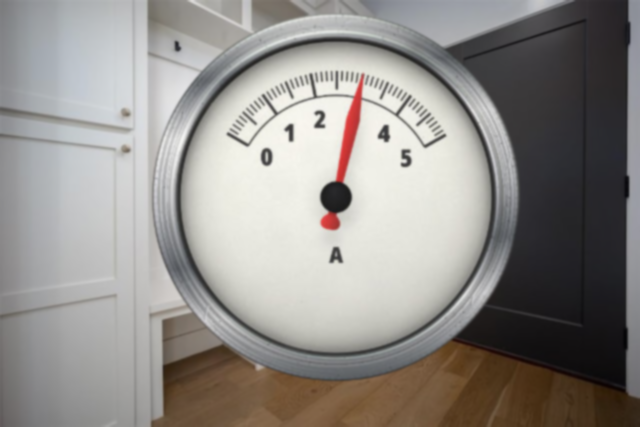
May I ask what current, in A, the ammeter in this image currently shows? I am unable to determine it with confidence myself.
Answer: 3 A
